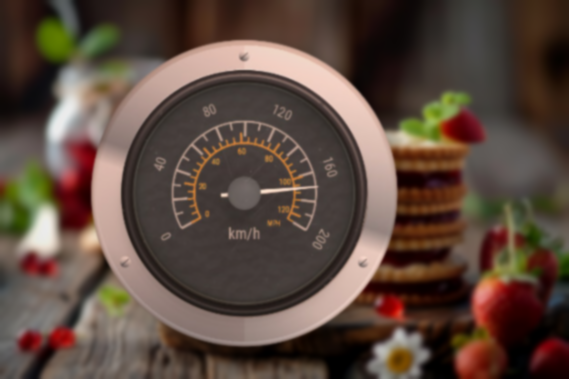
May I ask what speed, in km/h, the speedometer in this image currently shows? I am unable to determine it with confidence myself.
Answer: 170 km/h
